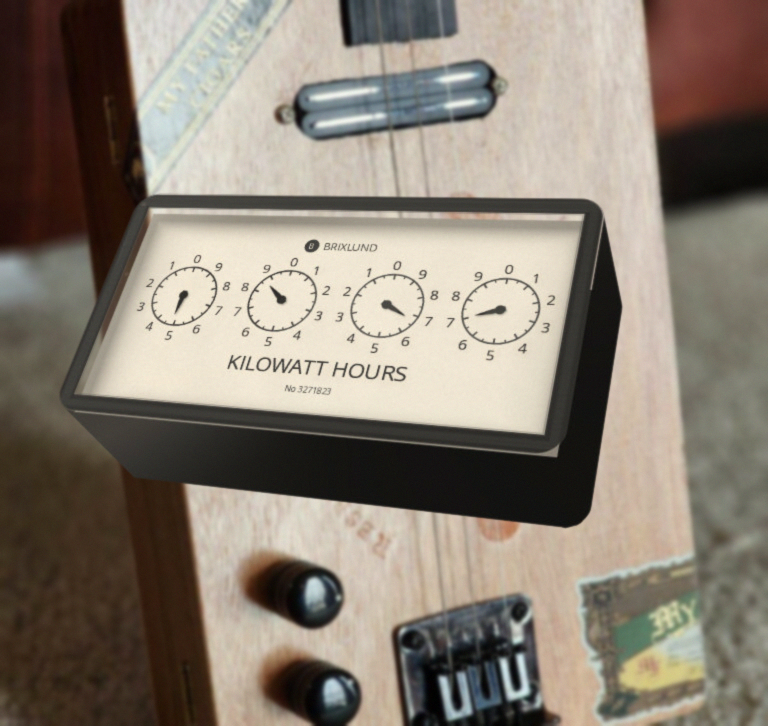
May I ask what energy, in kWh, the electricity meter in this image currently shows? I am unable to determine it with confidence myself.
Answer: 4867 kWh
